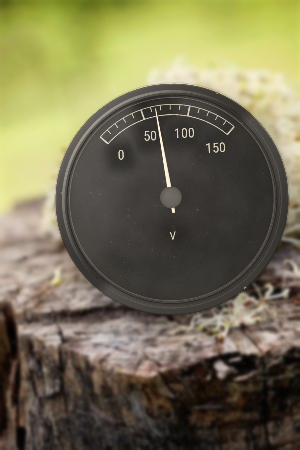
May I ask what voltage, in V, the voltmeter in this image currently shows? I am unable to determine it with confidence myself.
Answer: 65 V
